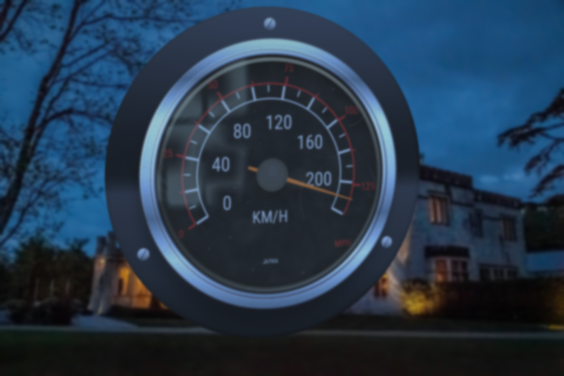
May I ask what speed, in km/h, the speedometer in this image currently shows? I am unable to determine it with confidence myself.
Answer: 210 km/h
